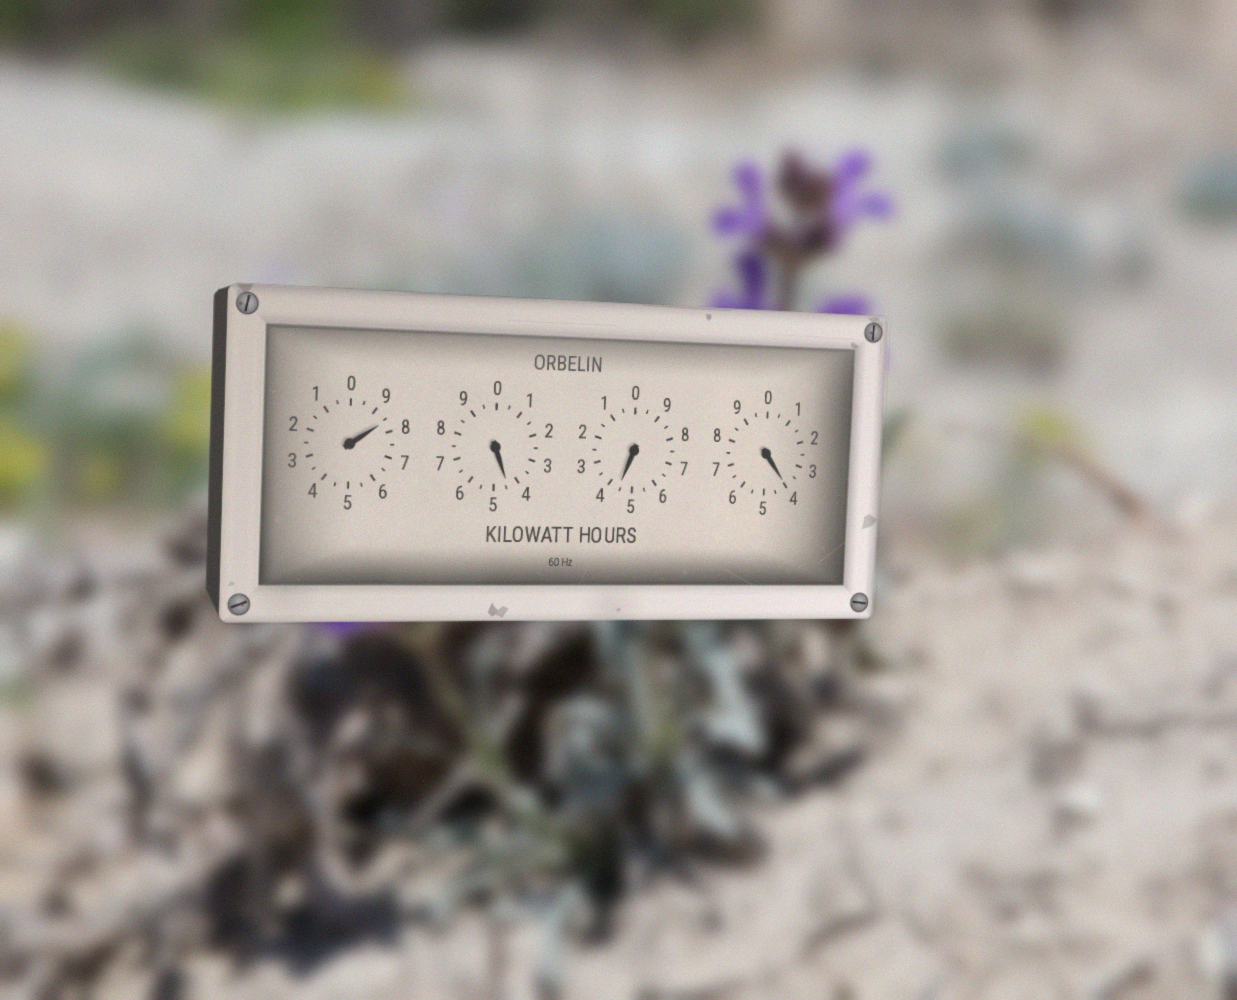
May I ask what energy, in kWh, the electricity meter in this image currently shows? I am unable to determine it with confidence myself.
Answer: 8444 kWh
